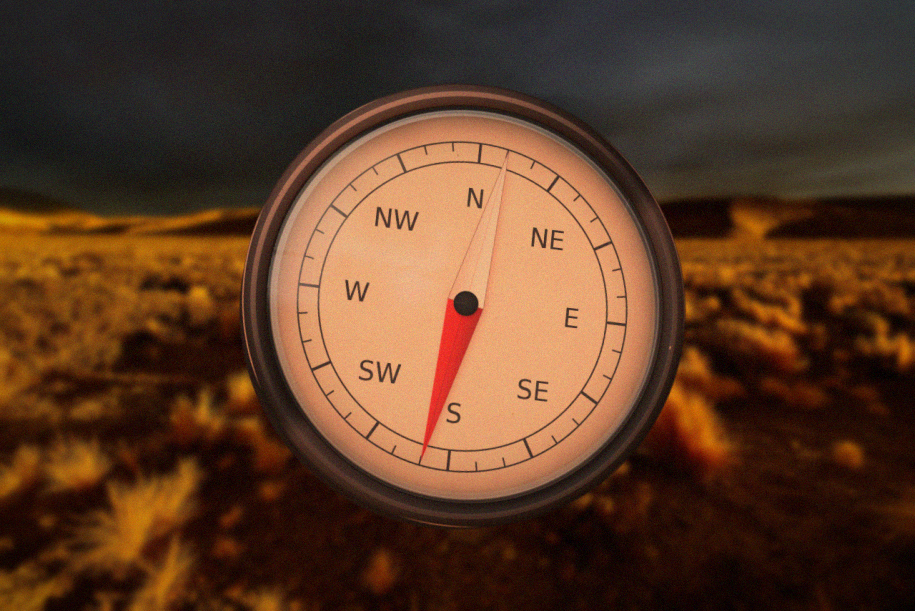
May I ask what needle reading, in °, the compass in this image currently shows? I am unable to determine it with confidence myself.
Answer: 190 °
